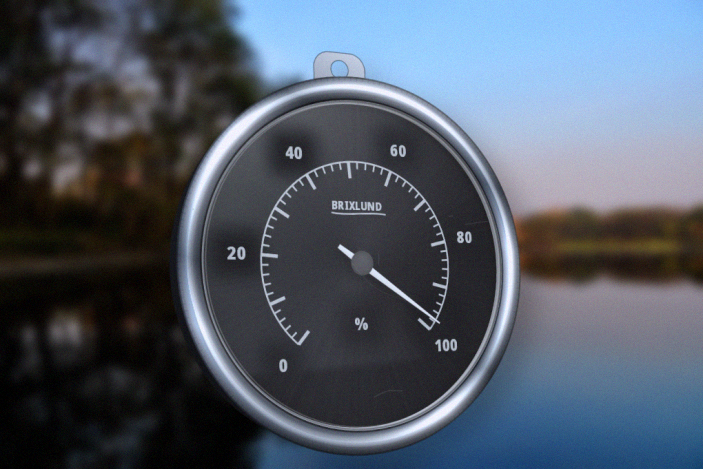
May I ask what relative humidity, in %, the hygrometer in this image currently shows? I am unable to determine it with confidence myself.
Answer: 98 %
